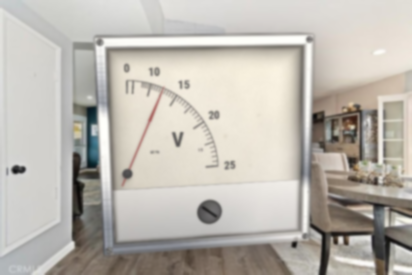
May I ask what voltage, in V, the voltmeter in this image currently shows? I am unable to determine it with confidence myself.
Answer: 12.5 V
